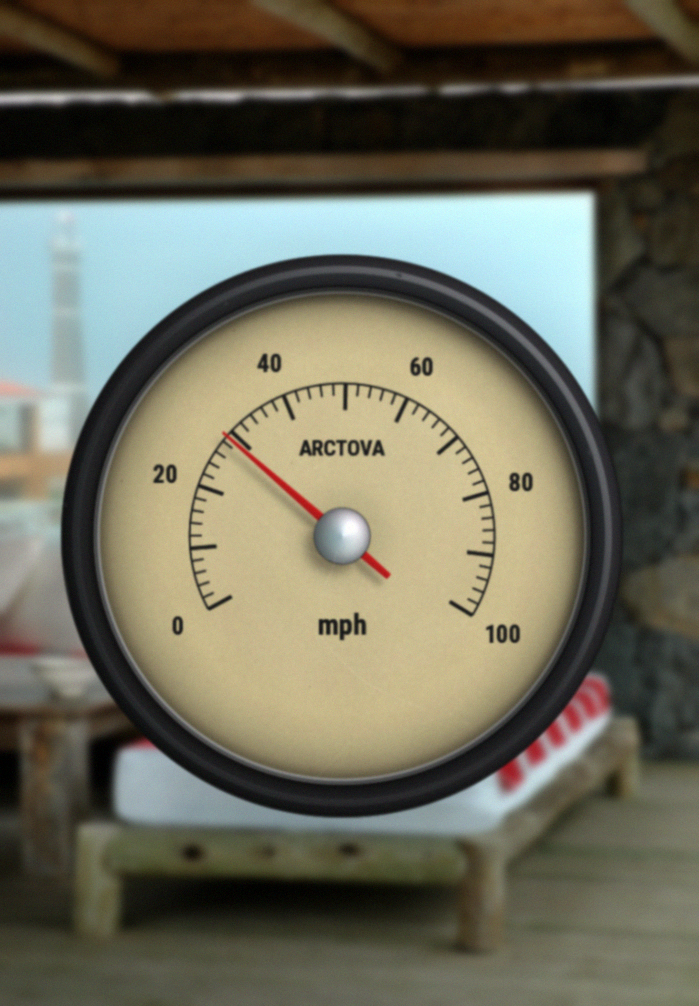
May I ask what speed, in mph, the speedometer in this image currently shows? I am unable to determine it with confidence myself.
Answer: 29 mph
